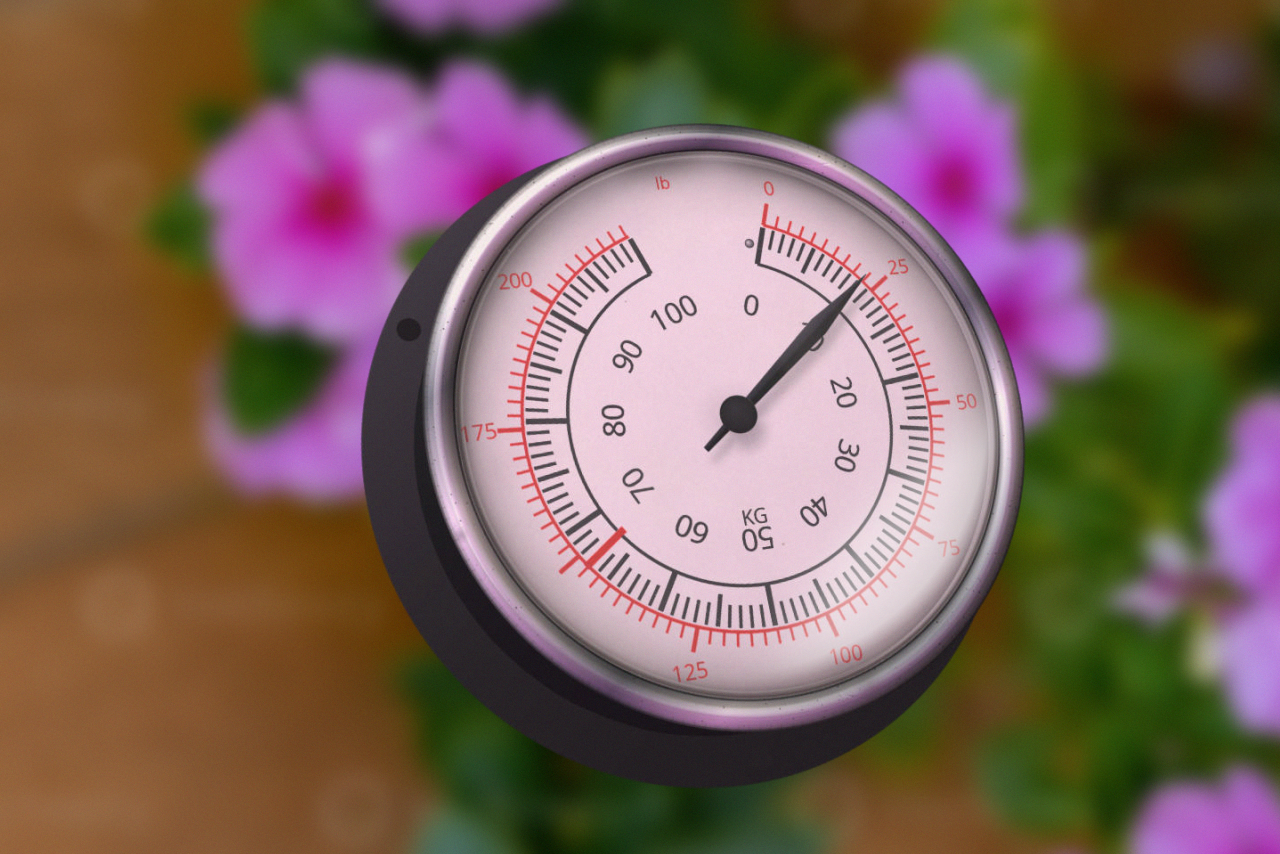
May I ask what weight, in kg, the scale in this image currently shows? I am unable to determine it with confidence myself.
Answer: 10 kg
